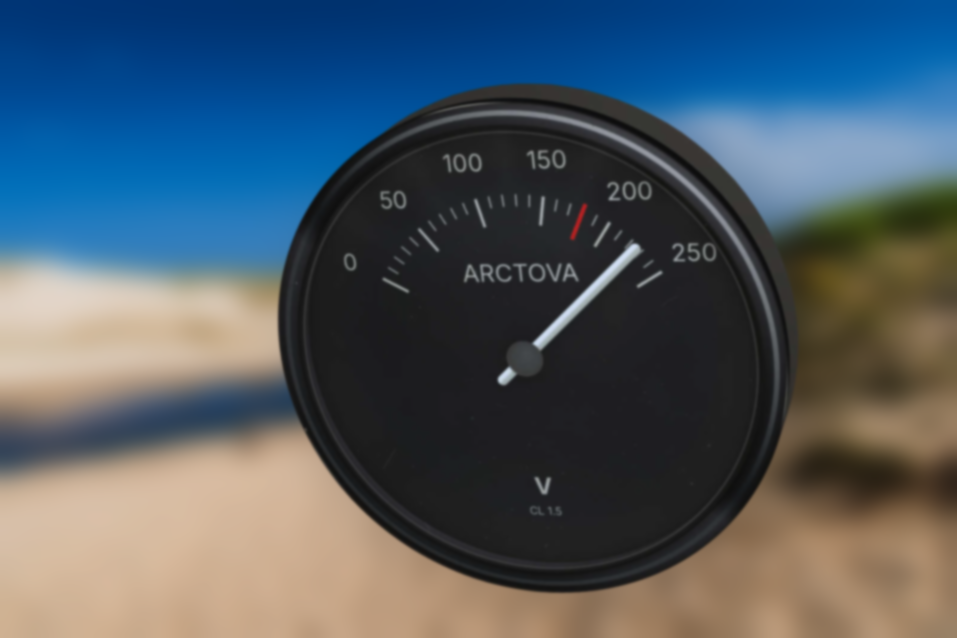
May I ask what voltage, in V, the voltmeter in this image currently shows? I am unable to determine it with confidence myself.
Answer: 225 V
